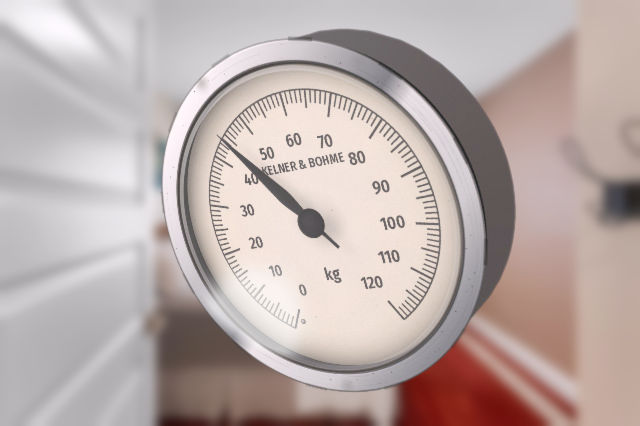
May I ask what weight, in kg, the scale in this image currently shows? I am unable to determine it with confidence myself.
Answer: 45 kg
